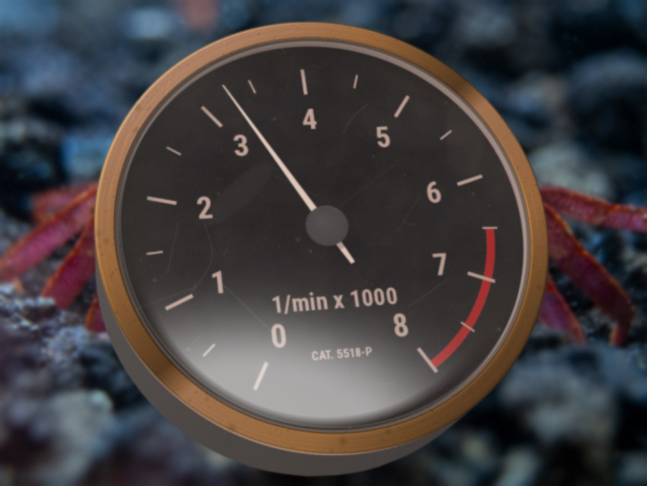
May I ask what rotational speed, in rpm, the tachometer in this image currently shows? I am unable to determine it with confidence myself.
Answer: 3250 rpm
